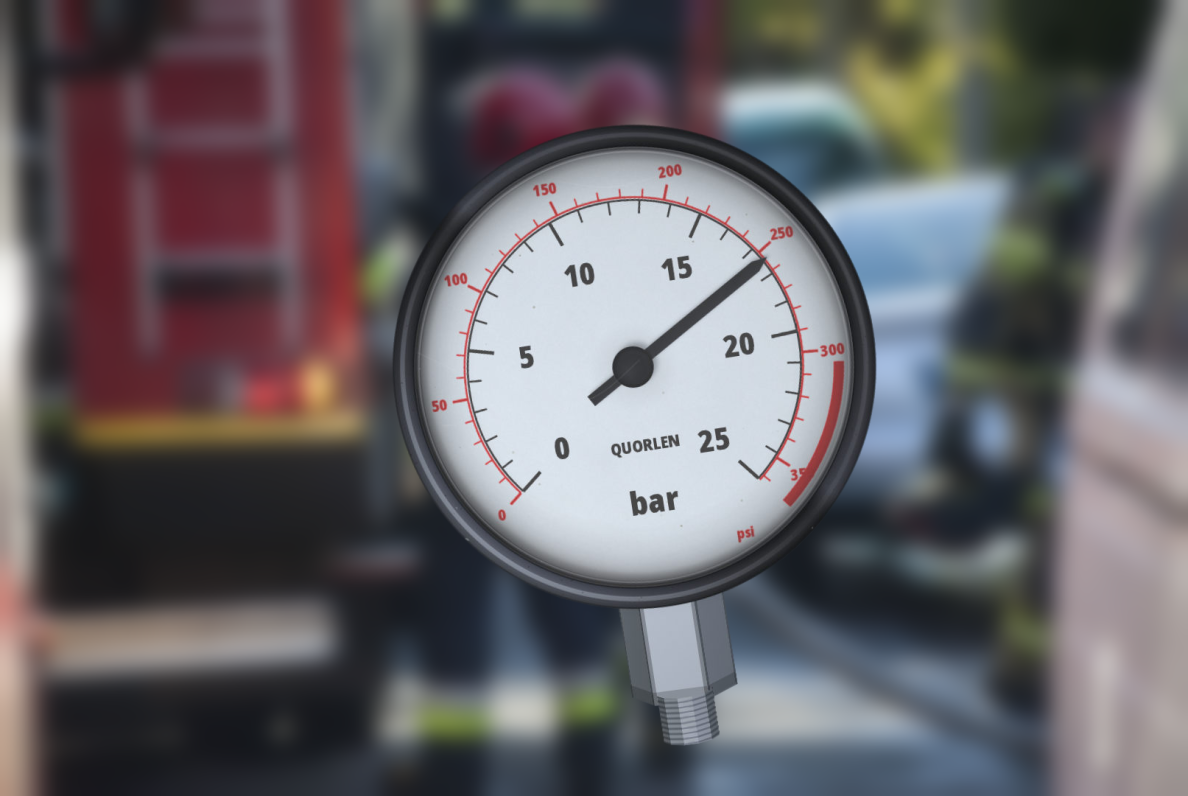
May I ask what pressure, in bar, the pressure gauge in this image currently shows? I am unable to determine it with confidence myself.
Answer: 17.5 bar
